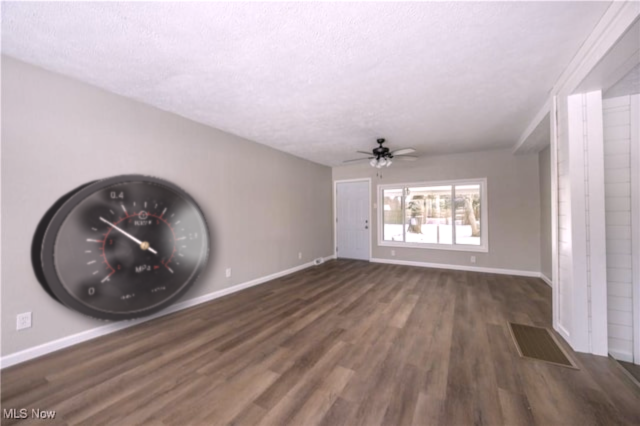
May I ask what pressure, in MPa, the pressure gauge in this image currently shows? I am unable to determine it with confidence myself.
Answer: 0.3 MPa
